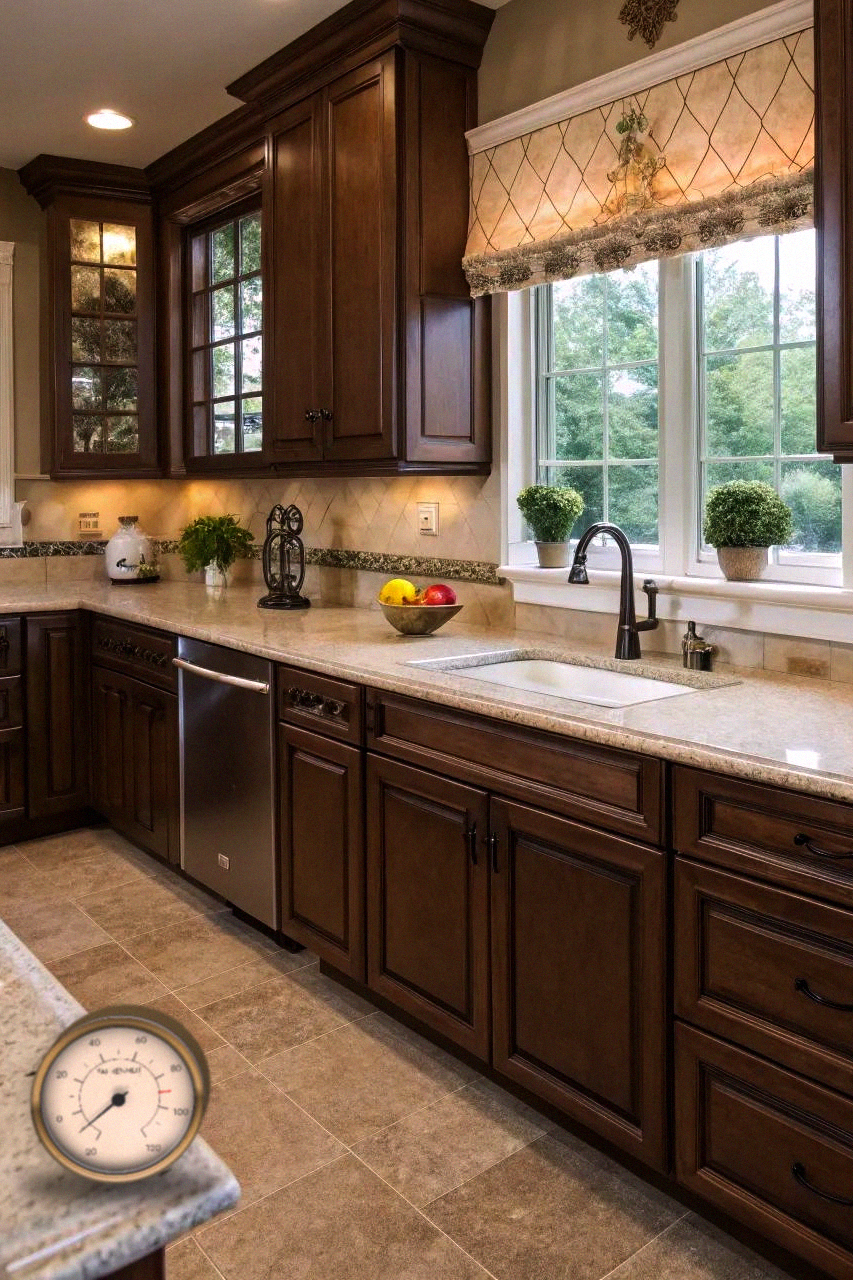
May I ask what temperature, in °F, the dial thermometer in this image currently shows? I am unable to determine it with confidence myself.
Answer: -10 °F
